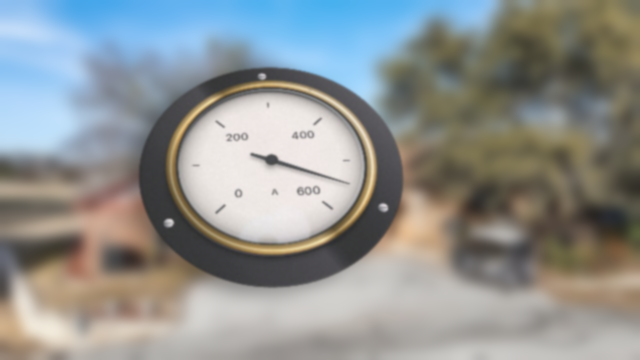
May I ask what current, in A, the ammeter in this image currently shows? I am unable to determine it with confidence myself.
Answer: 550 A
